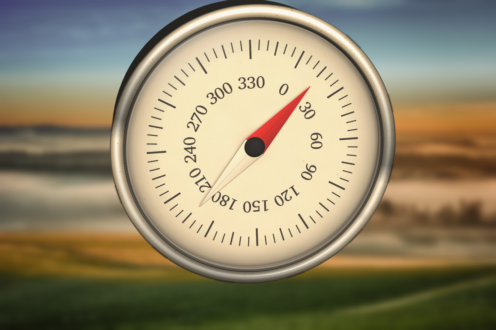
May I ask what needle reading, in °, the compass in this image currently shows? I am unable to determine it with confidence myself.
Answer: 15 °
